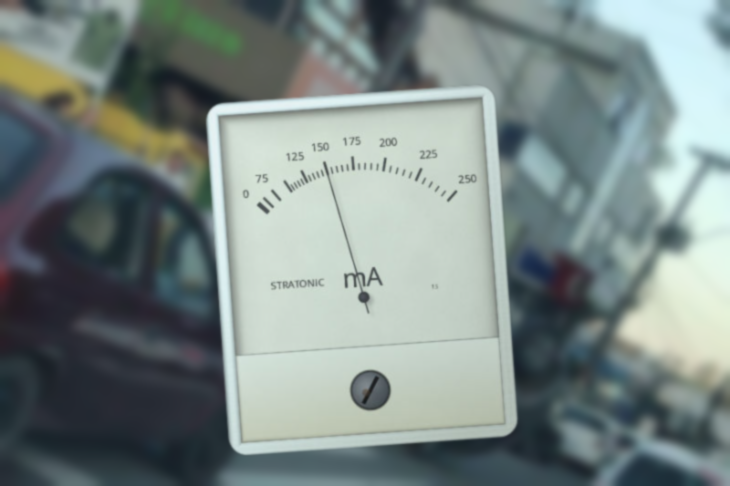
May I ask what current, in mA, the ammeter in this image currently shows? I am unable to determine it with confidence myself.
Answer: 150 mA
